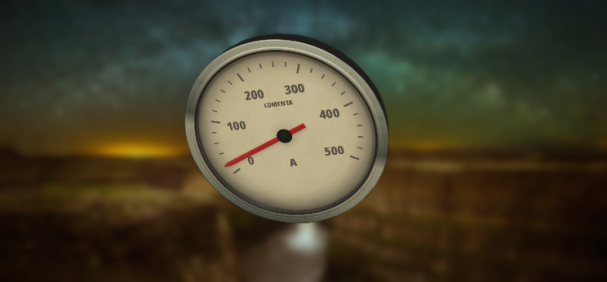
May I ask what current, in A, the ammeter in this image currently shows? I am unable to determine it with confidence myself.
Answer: 20 A
